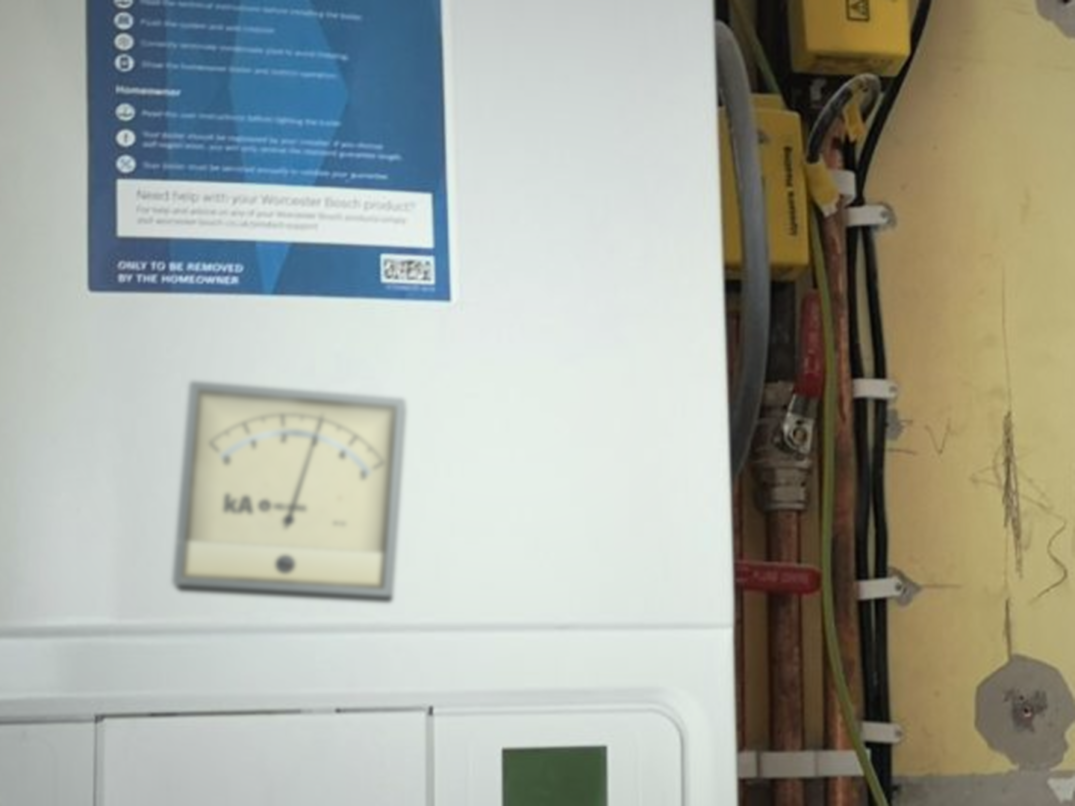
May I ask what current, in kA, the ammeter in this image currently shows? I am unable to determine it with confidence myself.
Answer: 3 kA
